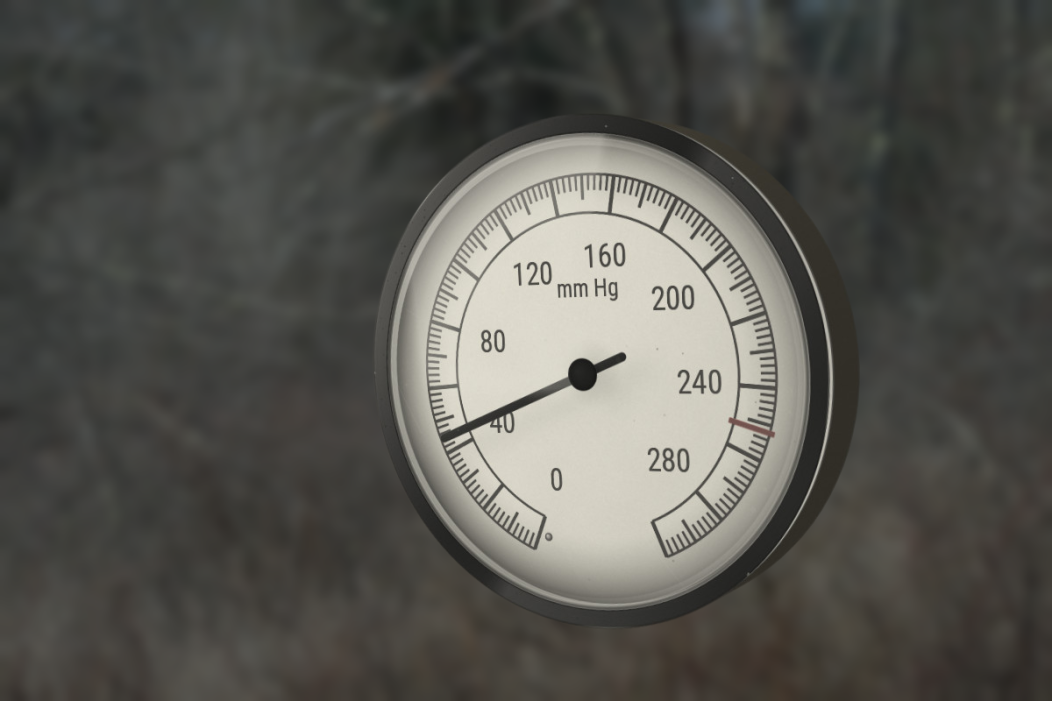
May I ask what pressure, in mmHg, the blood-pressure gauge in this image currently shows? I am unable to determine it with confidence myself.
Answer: 44 mmHg
